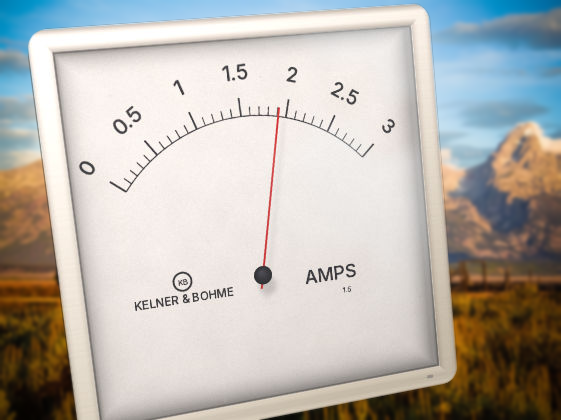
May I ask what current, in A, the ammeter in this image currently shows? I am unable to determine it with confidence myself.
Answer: 1.9 A
